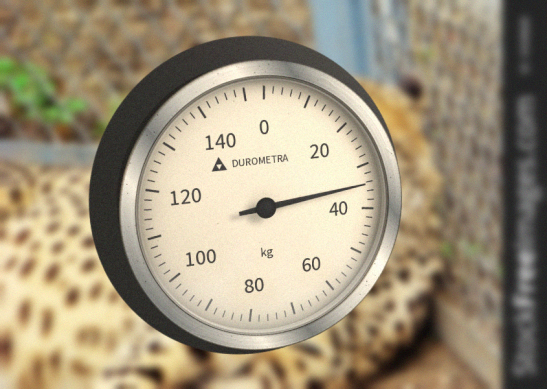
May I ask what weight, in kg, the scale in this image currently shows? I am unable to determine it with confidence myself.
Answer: 34 kg
